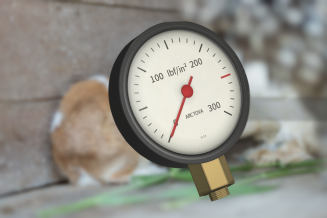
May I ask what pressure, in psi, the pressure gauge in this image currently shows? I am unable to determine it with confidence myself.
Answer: 0 psi
